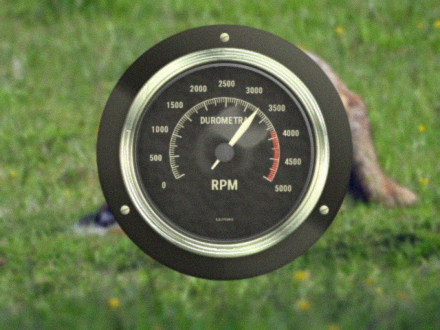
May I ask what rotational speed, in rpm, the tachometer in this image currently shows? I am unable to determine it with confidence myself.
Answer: 3250 rpm
